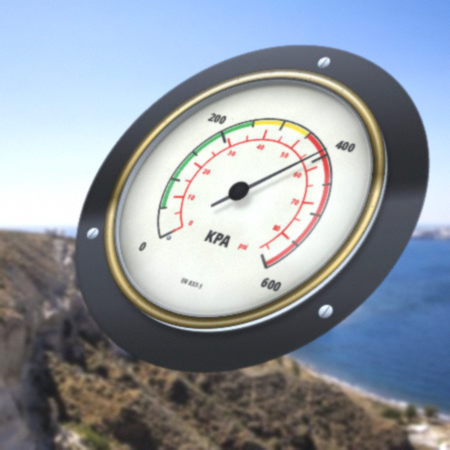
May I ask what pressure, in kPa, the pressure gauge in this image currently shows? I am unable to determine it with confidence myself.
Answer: 400 kPa
